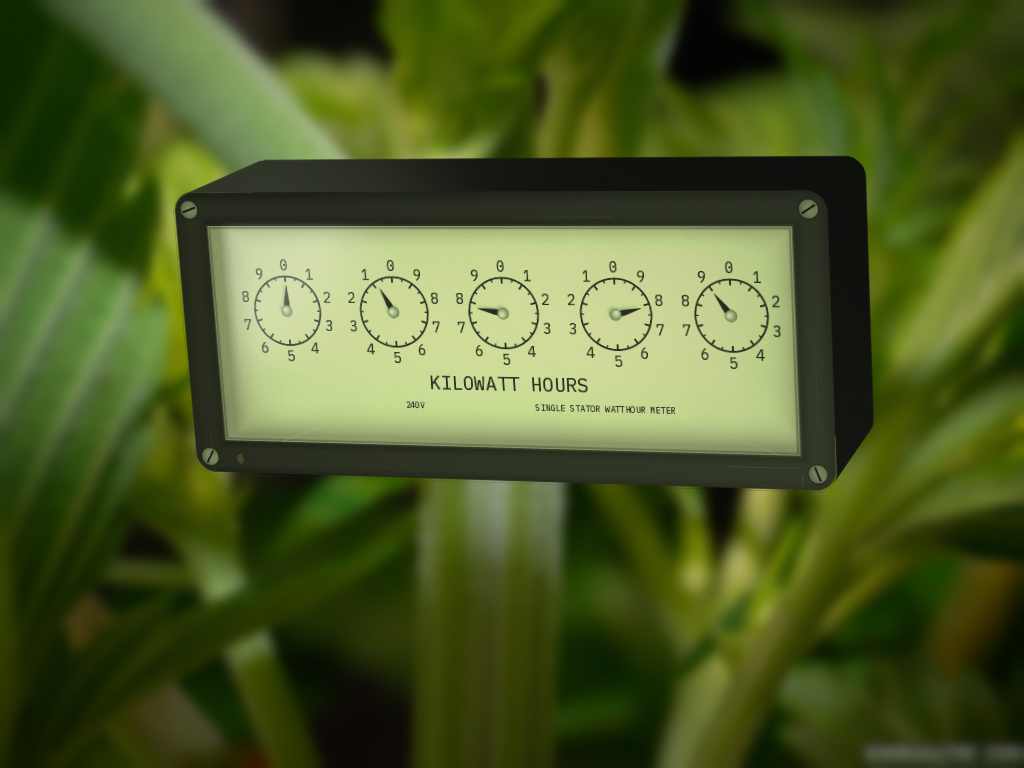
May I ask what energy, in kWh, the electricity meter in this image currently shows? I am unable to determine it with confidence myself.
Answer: 779 kWh
